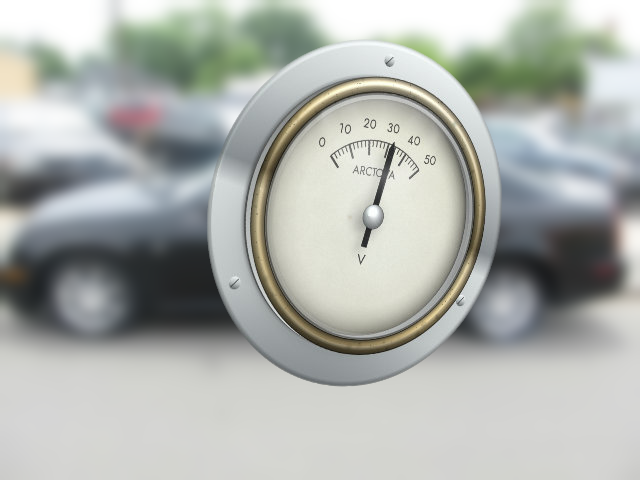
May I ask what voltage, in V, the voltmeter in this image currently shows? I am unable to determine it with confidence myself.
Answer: 30 V
